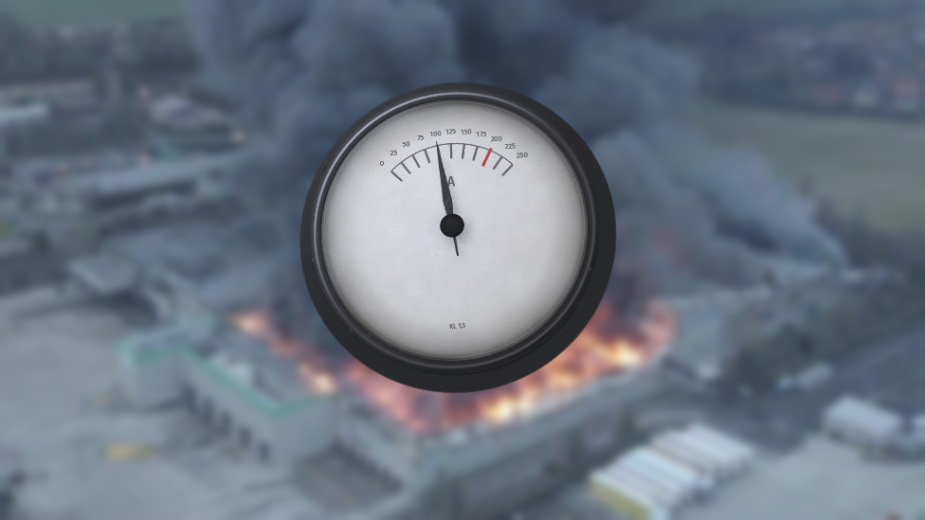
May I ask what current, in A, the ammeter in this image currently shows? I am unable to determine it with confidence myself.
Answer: 100 A
